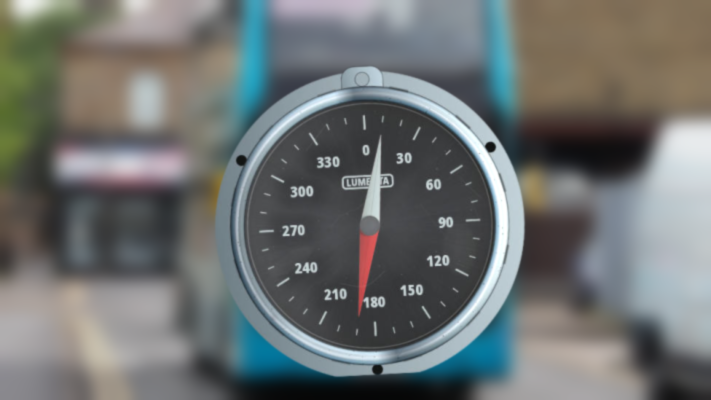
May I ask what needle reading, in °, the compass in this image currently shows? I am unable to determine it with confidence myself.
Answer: 190 °
